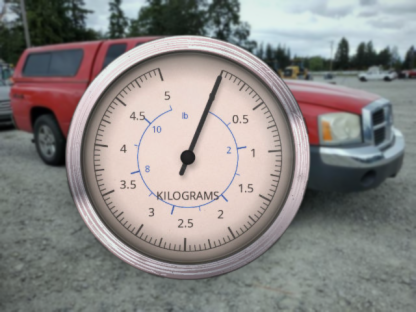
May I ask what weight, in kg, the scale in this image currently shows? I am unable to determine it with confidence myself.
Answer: 0 kg
